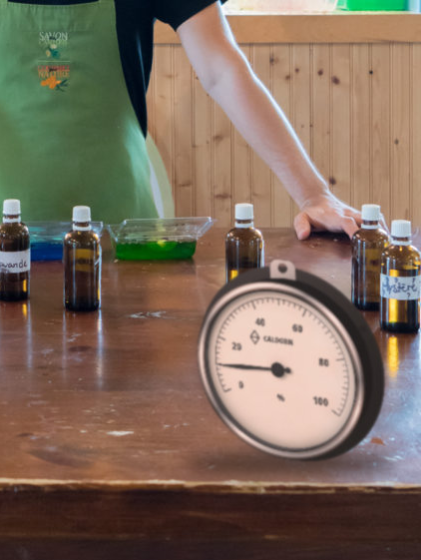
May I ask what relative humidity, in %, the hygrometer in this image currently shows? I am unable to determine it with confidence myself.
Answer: 10 %
